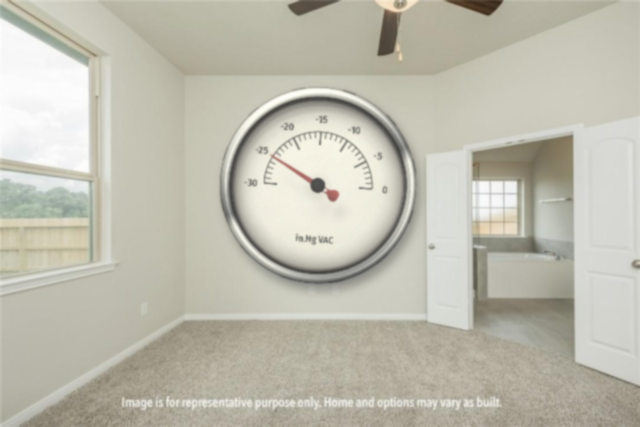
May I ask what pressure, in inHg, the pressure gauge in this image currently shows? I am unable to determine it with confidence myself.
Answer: -25 inHg
